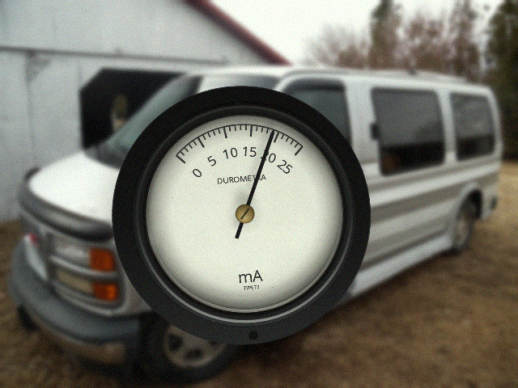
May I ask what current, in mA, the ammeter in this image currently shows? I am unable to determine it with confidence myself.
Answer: 19 mA
